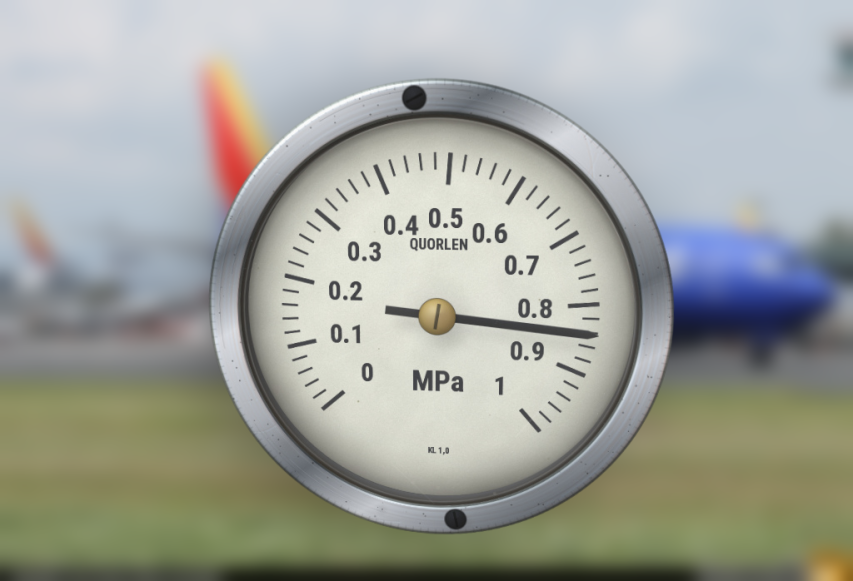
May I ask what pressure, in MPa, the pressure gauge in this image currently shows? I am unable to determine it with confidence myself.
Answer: 0.84 MPa
